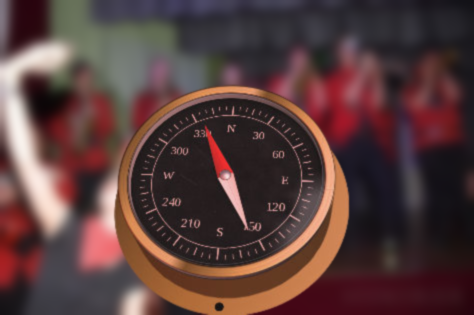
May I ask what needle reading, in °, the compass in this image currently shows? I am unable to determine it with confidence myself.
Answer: 335 °
